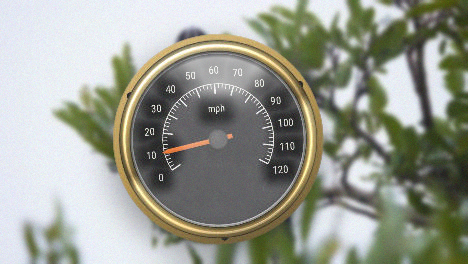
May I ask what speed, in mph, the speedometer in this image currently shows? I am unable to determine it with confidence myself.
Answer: 10 mph
